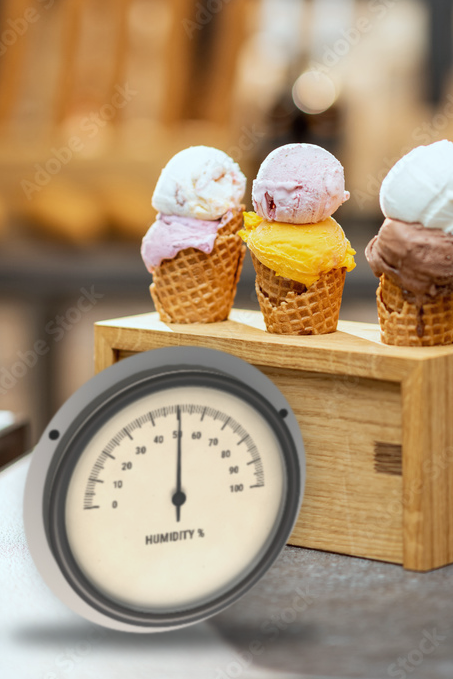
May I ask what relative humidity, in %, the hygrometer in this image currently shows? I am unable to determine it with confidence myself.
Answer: 50 %
